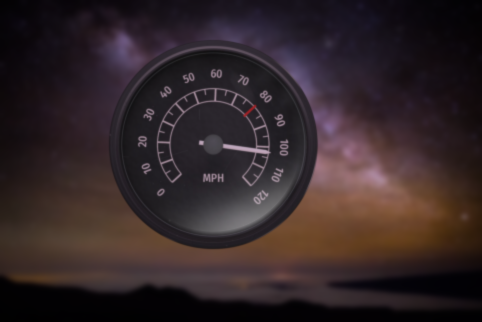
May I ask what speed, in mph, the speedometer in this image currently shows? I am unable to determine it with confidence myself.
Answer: 102.5 mph
